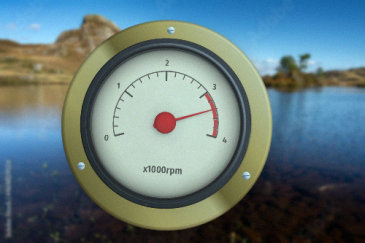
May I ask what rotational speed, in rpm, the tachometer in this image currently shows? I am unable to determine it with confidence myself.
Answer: 3400 rpm
